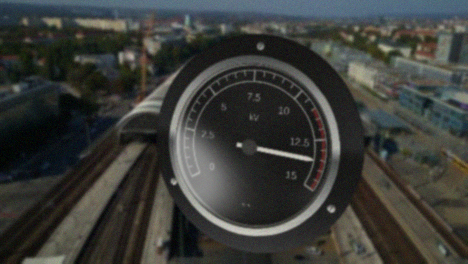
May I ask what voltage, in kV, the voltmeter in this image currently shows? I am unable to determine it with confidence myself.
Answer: 13.5 kV
